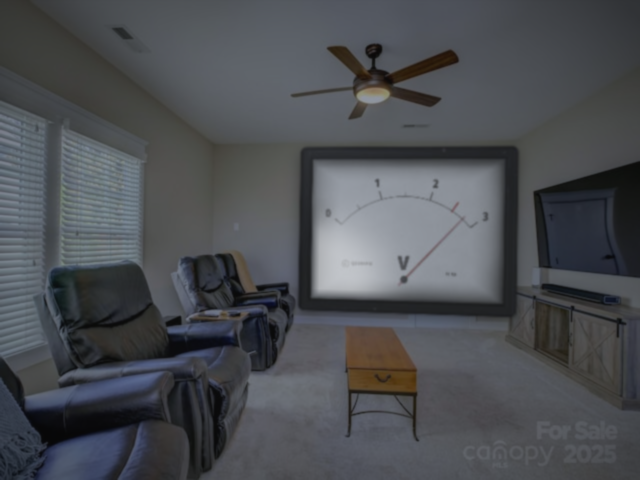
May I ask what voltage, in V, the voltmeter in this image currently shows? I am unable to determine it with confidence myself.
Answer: 2.75 V
